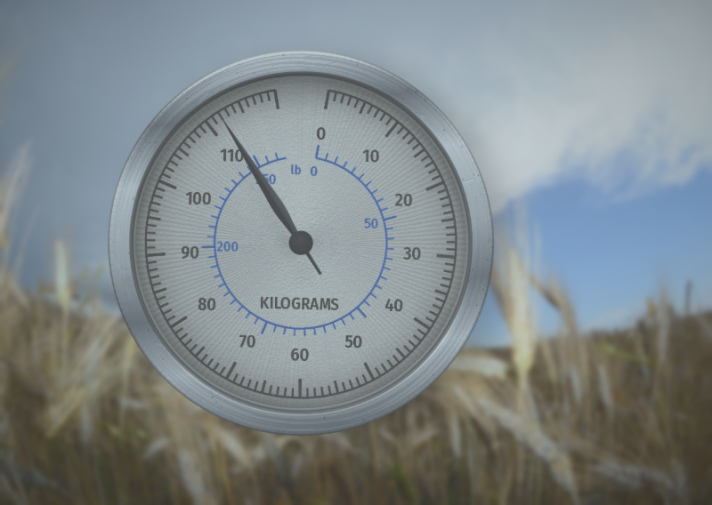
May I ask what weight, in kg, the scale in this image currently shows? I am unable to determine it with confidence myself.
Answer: 112 kg
